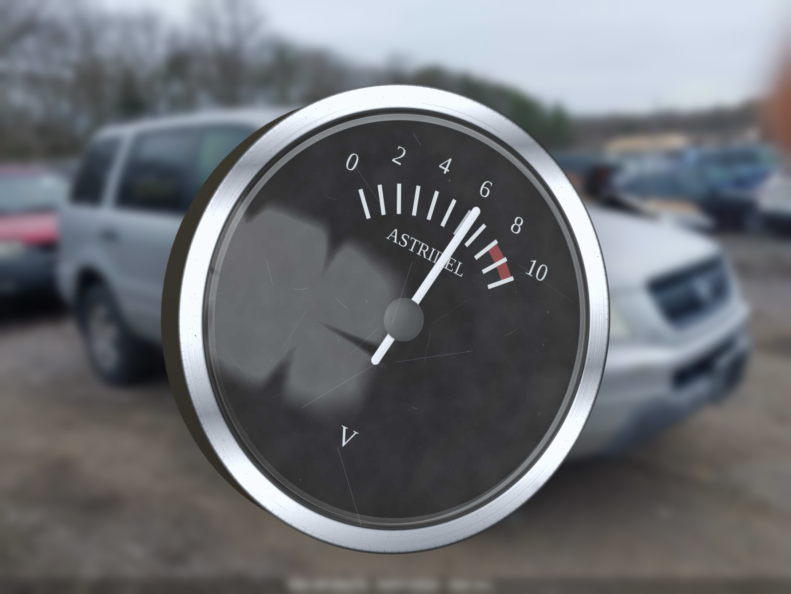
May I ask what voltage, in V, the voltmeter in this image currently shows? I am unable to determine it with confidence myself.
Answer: 6 V
